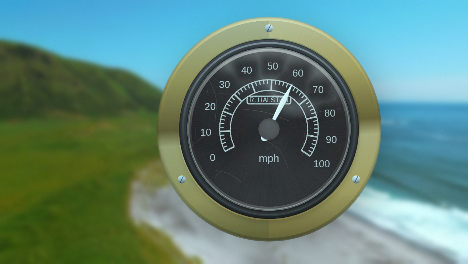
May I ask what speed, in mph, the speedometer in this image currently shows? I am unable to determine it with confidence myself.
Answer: 60 mph
